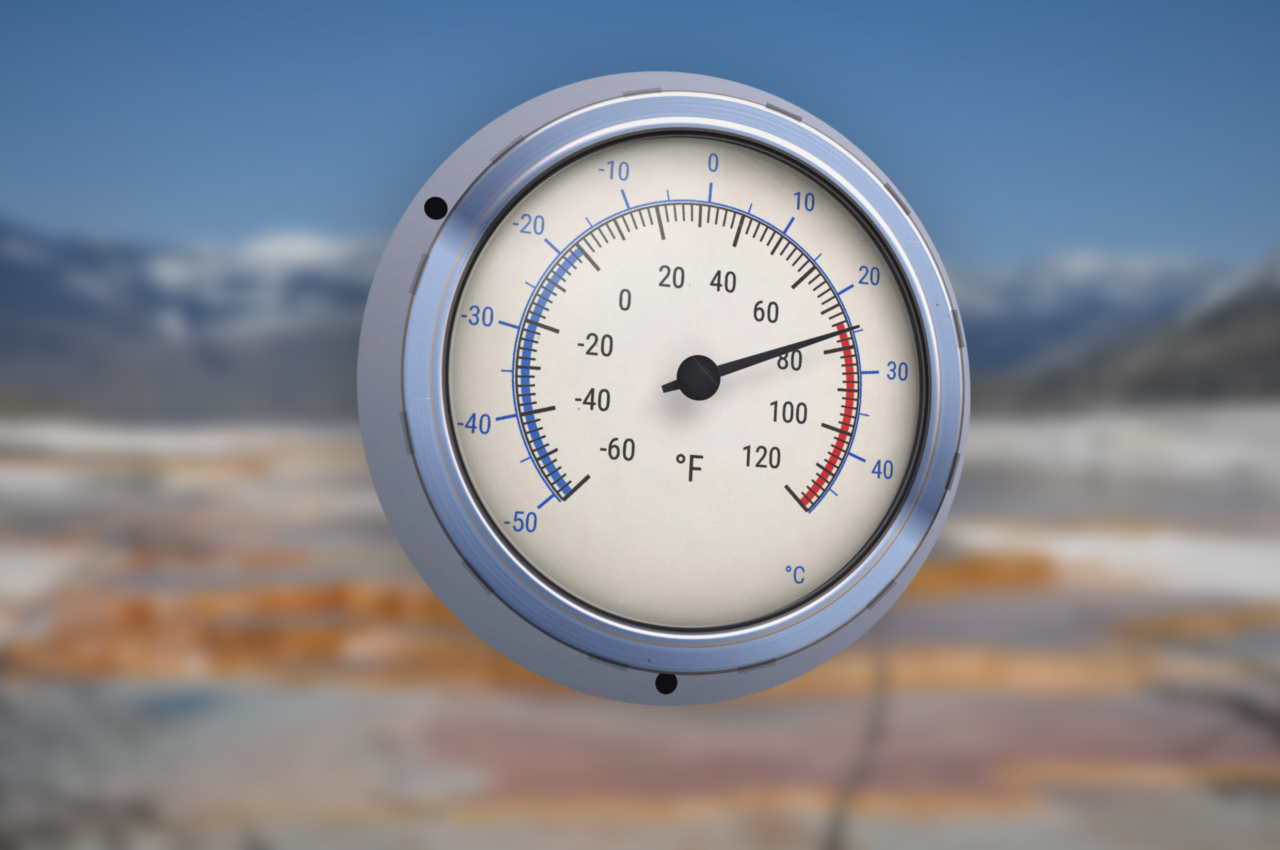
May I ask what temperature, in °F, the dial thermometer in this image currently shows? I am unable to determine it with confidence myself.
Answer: 76 °F
